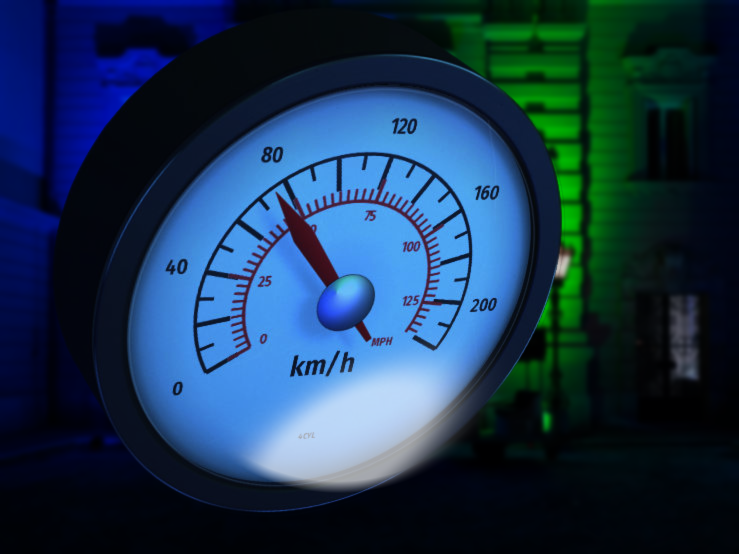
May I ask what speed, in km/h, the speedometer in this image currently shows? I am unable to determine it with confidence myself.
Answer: 75 km/h
